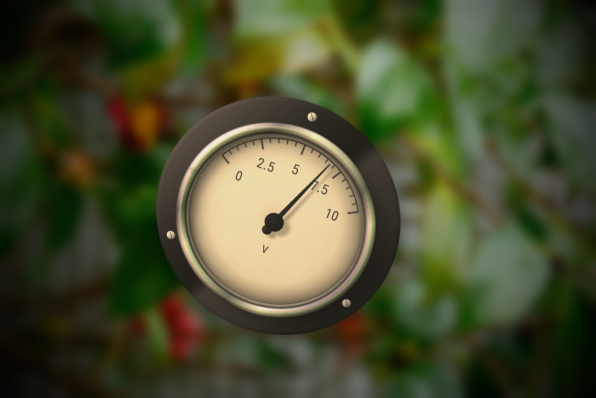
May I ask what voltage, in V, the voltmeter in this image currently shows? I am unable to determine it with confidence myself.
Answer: 6.75 V
